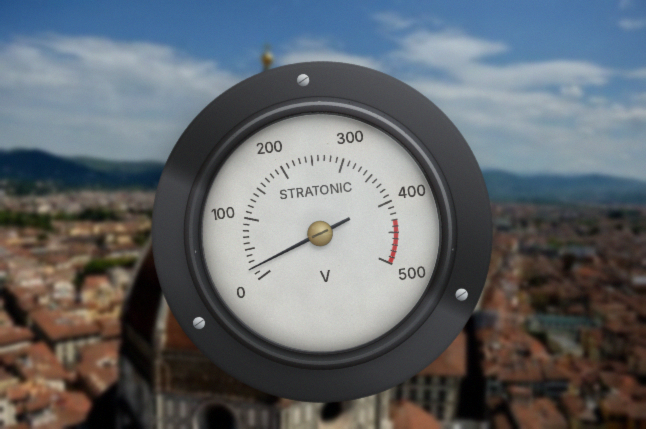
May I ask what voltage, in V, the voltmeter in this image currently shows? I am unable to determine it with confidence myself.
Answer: 20 V
